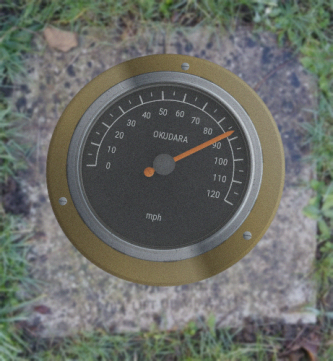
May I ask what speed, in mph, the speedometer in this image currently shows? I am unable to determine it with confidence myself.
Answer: 87.5 mph
